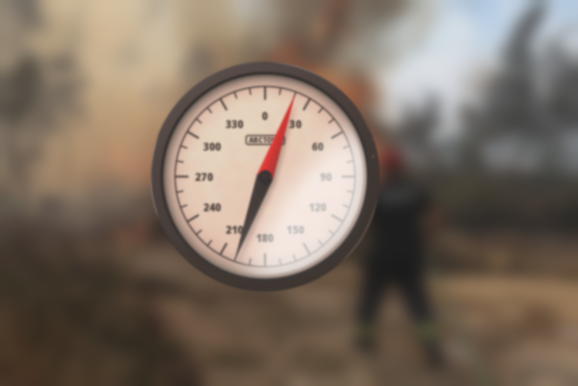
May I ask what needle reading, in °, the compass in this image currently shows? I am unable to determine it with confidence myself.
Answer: 20 °
